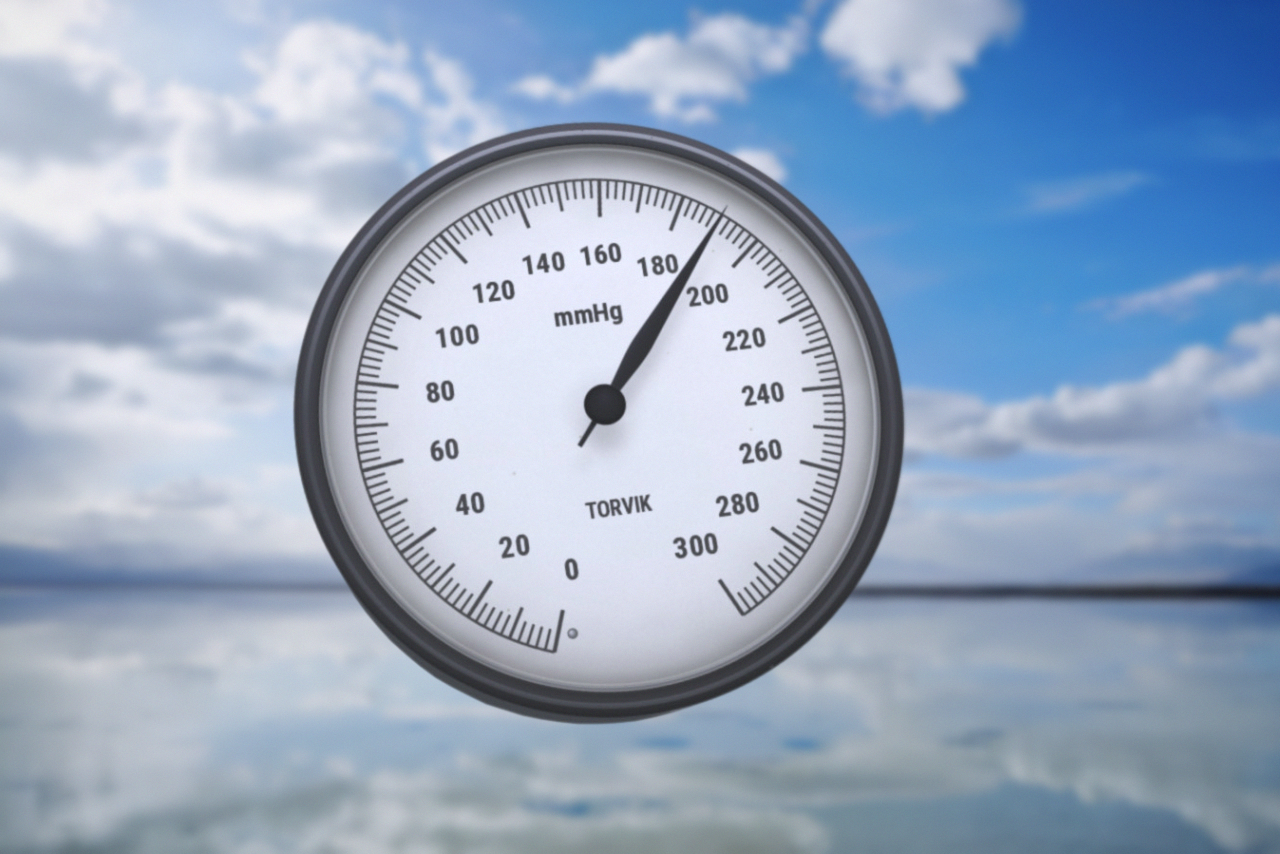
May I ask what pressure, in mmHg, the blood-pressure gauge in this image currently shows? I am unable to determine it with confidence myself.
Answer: 190 mmHg
